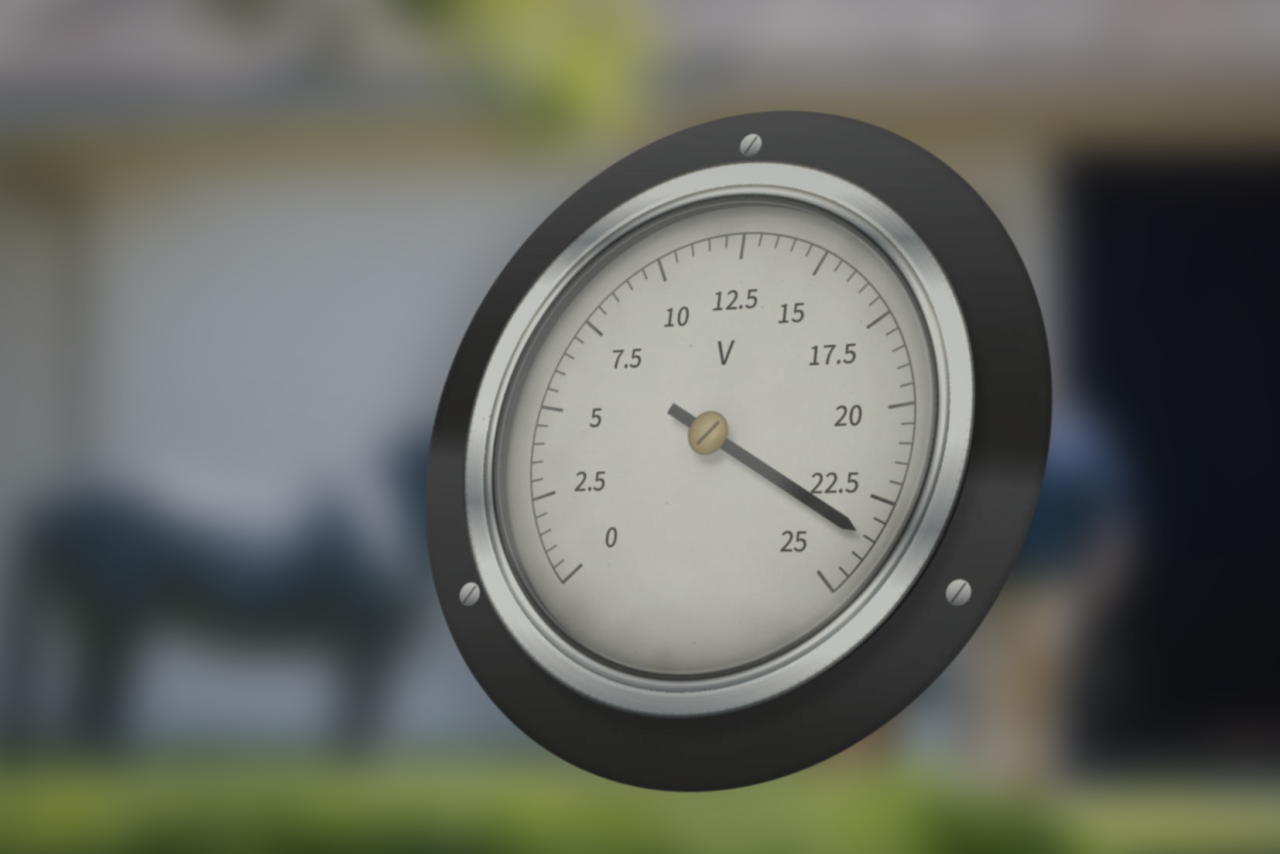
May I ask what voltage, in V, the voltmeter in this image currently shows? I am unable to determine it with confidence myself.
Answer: 23.5 V
